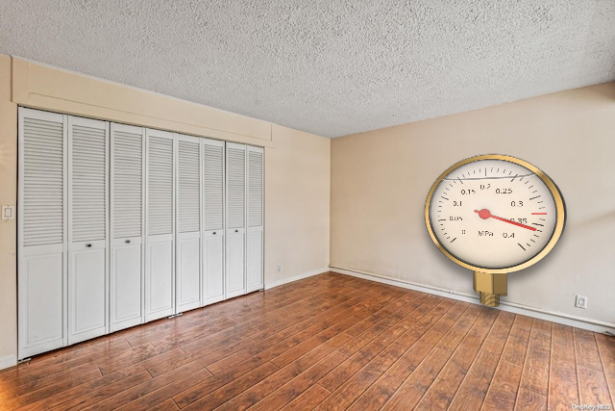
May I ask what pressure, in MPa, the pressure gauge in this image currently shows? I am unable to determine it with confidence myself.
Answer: 0.36 MPa
